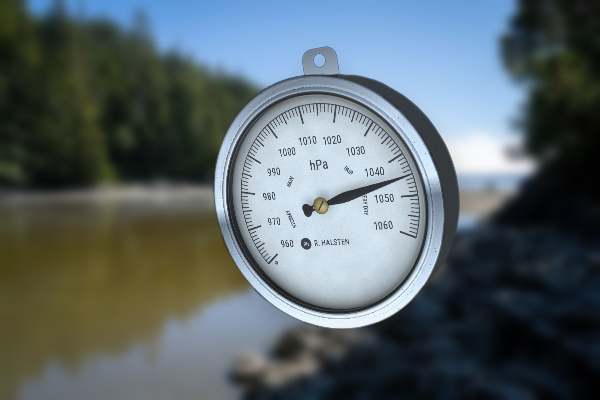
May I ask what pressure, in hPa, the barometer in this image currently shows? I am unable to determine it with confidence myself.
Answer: 1045 hPa
